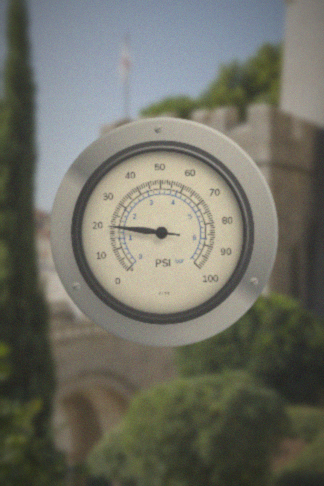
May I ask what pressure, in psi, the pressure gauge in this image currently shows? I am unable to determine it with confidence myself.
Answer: 20 psi
